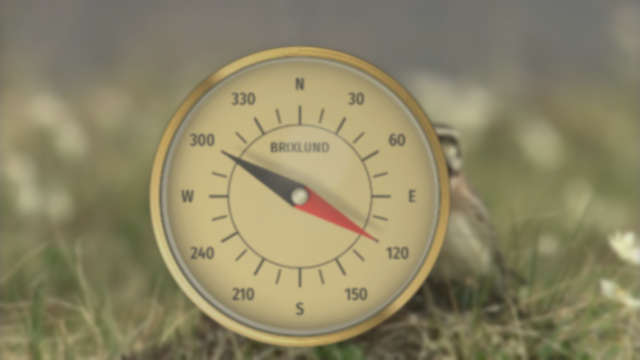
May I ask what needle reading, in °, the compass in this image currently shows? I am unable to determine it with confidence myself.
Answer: 120 °
